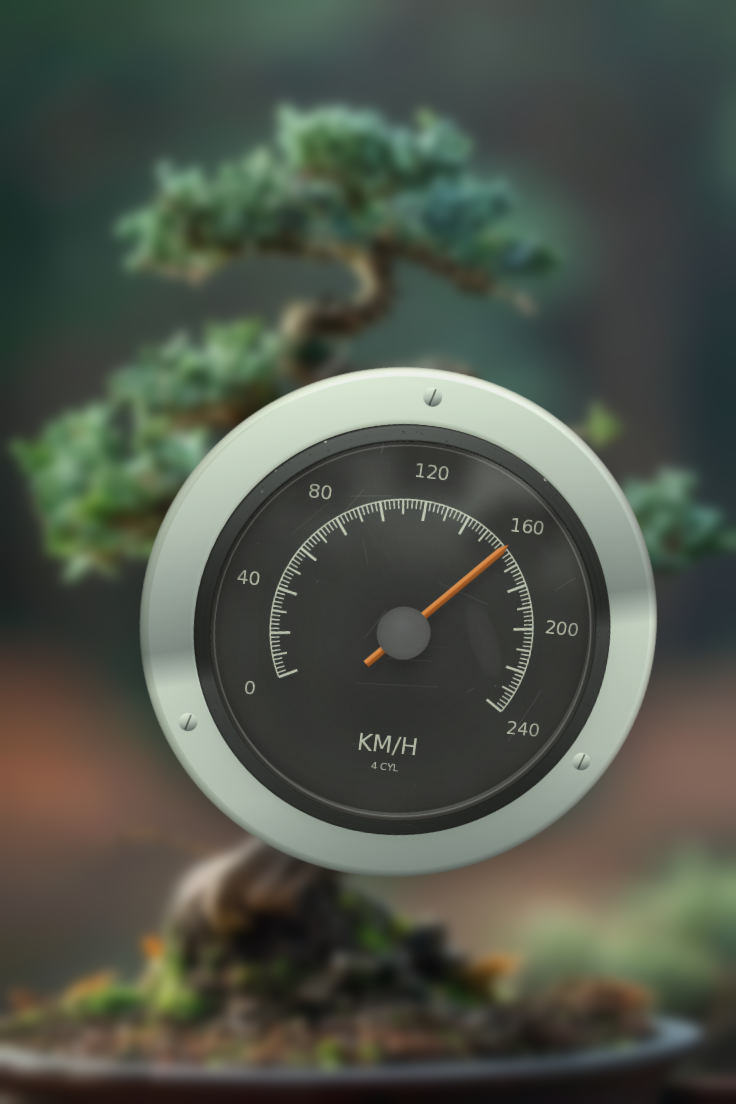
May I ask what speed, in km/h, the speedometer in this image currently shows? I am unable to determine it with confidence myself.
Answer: 160 km/h
